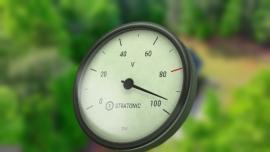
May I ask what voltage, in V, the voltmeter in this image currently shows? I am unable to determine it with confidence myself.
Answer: 95 V
